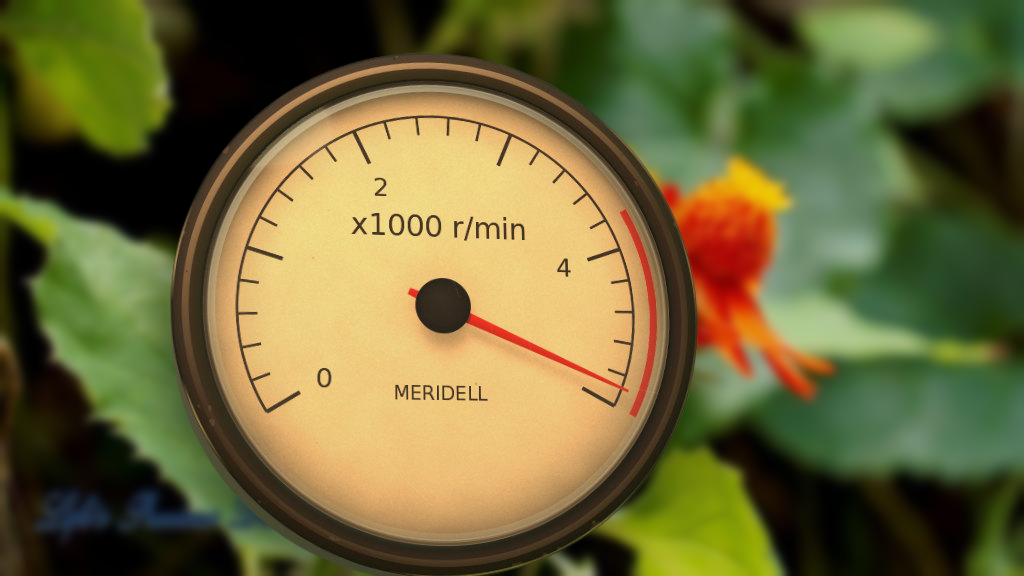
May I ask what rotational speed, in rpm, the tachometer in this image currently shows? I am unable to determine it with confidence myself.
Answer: 4900 rpm
